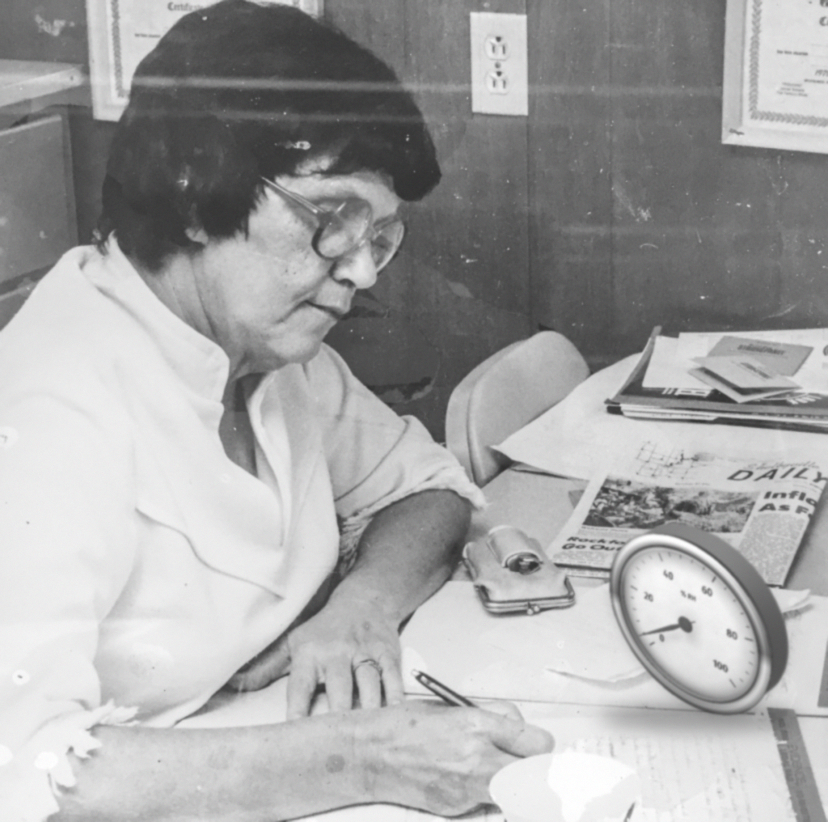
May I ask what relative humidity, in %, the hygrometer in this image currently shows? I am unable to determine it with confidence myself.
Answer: 4 %
